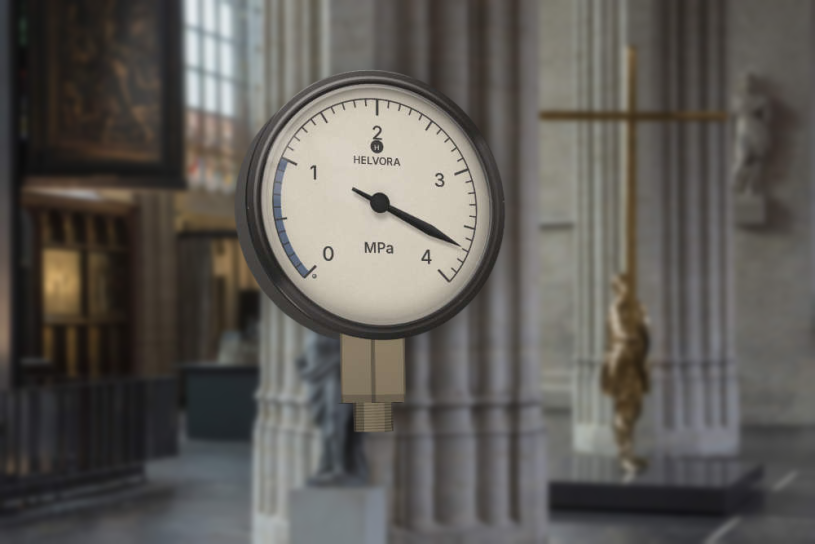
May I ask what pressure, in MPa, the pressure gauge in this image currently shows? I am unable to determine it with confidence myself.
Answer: 3.7 MPa
